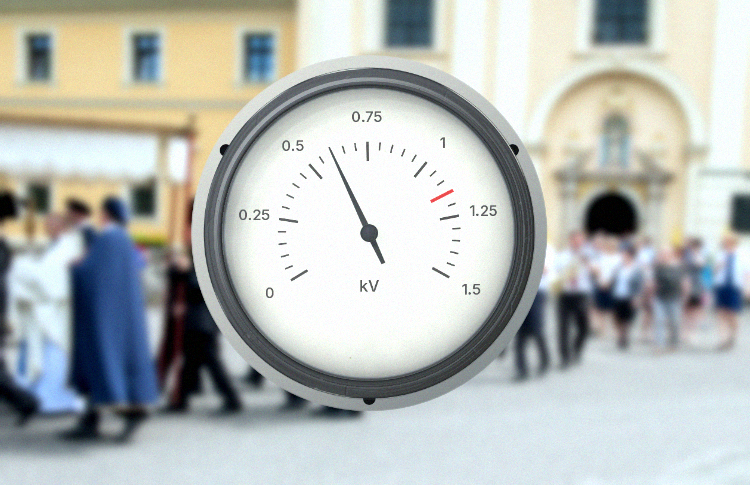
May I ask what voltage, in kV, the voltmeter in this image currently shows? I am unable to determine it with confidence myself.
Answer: 0.6 kV
